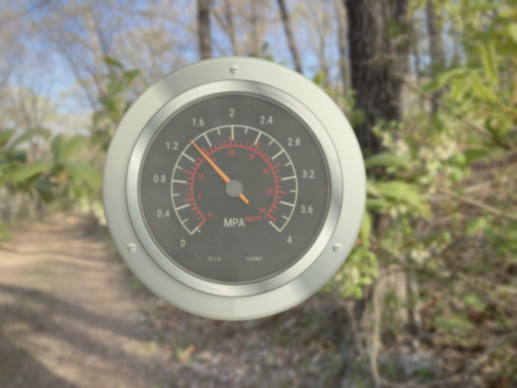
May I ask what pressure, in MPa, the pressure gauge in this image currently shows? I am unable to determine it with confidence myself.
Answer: 1.4 MPa
